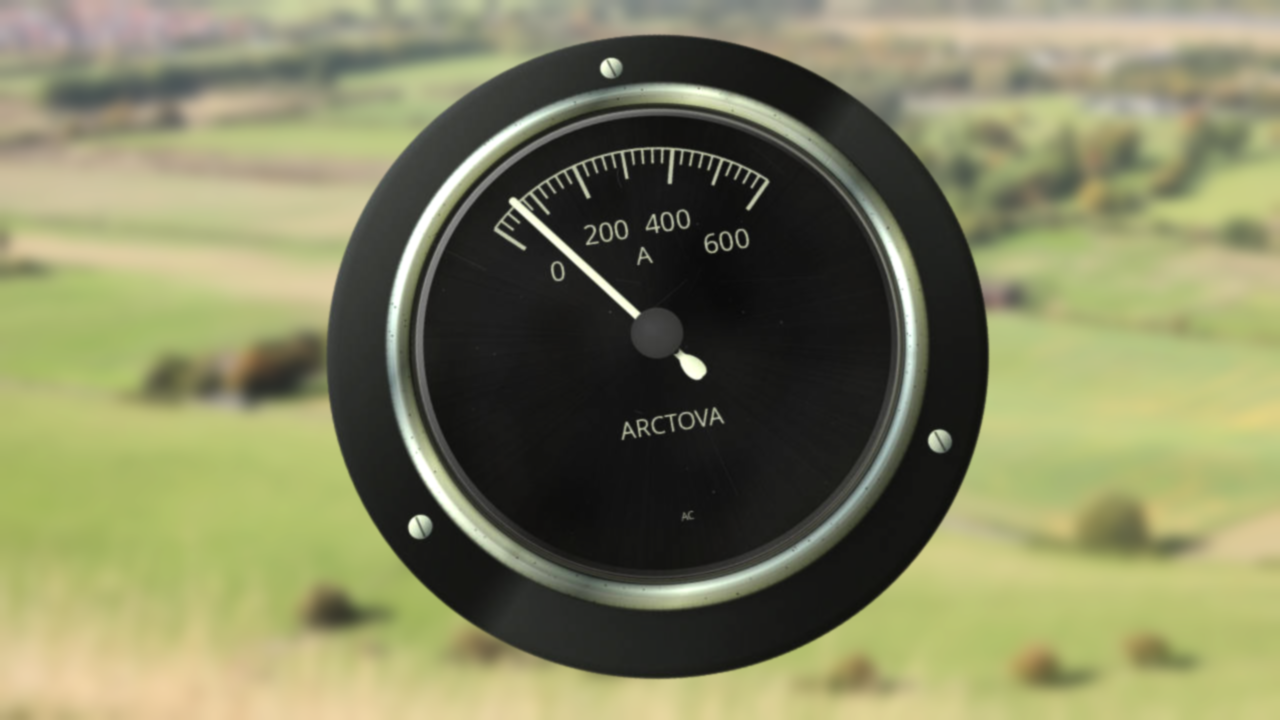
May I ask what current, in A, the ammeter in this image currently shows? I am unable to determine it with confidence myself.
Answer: 60 A
